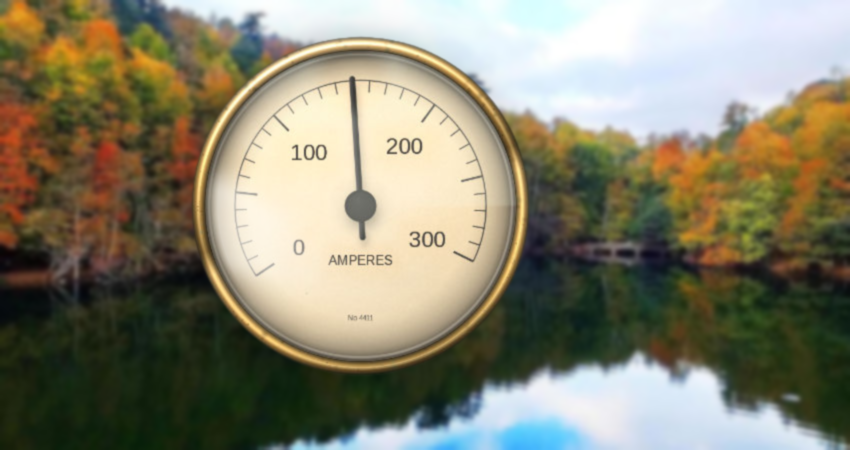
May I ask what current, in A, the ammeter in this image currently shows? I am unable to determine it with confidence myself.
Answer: 150 A
